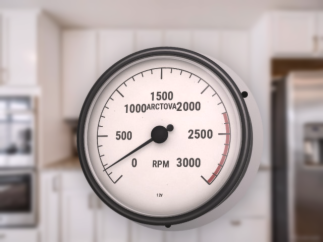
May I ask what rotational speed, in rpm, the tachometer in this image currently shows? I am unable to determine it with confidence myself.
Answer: 150 rpm
